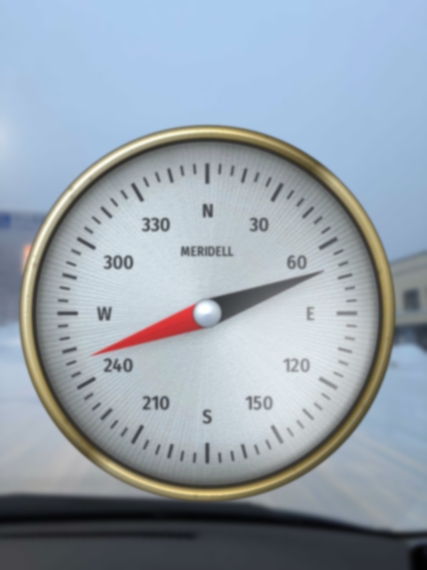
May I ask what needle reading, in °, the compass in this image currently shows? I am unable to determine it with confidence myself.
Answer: 250 °
